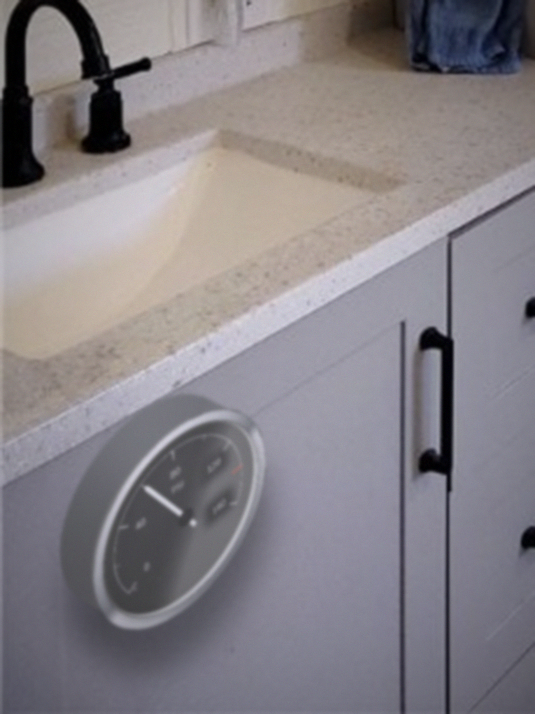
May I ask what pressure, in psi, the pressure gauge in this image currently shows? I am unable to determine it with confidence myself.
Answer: 60 psi
